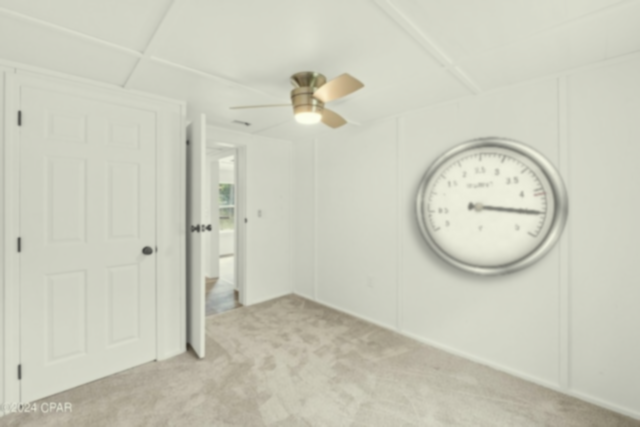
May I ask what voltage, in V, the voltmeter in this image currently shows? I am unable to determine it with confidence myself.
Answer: 4.5 V
